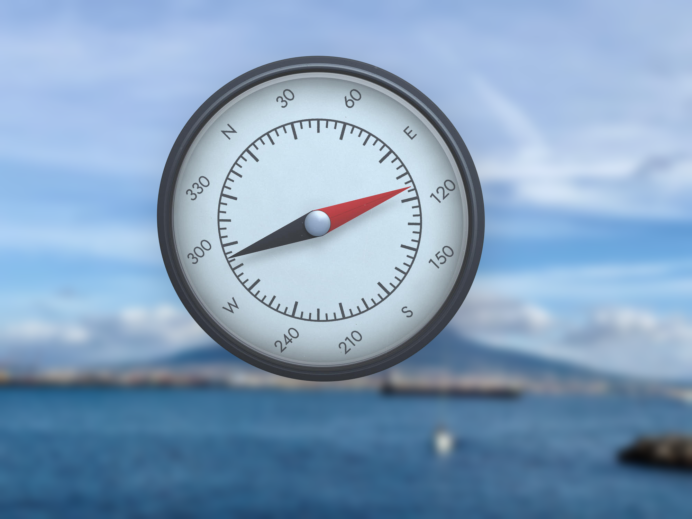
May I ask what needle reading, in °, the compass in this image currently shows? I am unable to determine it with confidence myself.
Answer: 112.5 °
